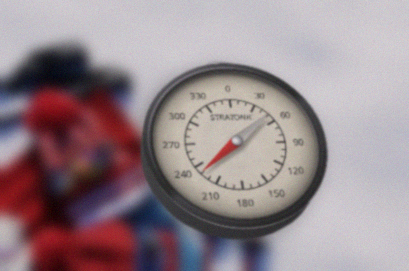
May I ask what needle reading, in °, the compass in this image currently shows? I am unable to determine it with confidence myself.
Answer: 230 °
